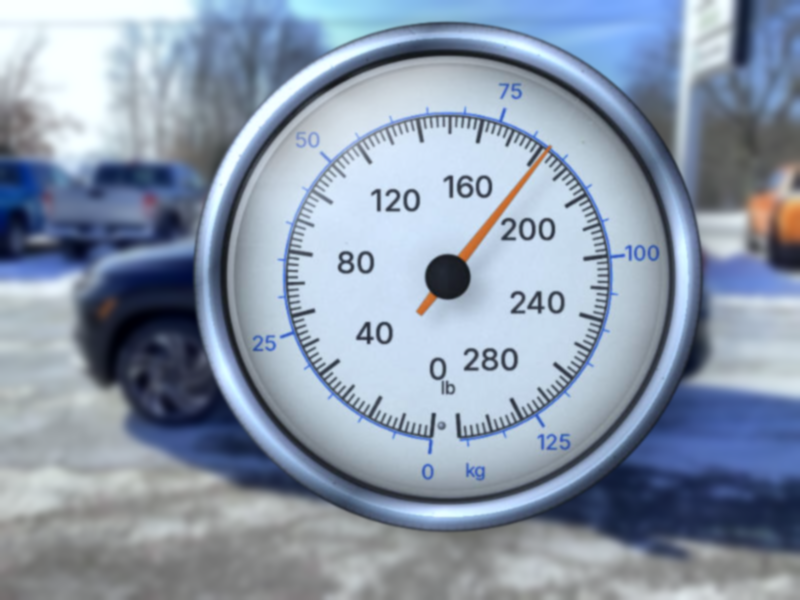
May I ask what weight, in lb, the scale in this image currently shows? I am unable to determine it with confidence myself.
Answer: 182 lb
